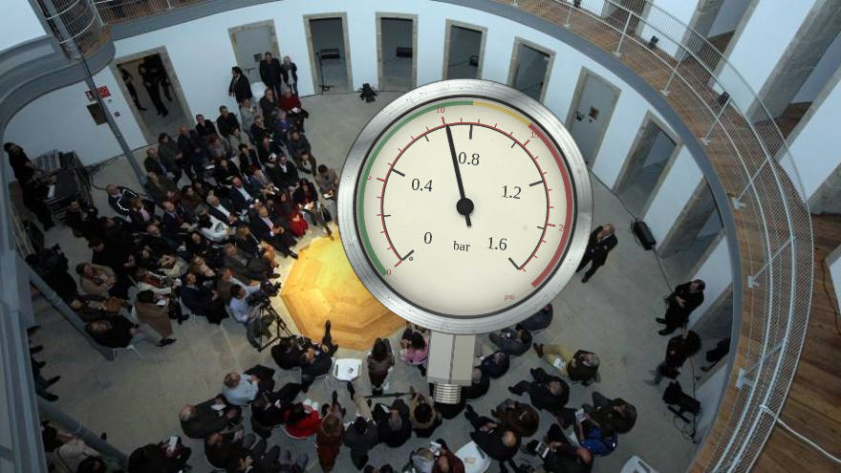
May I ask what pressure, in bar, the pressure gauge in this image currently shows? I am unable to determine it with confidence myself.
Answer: 0.7 bar
